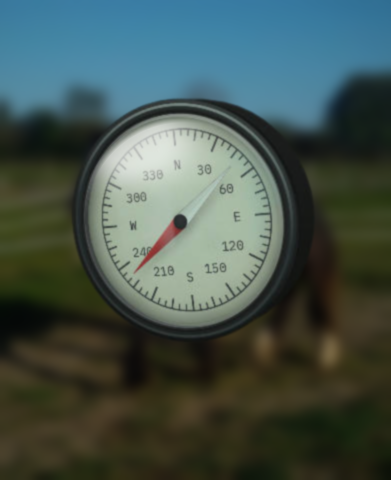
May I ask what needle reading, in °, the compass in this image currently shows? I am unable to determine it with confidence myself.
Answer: 230 °
